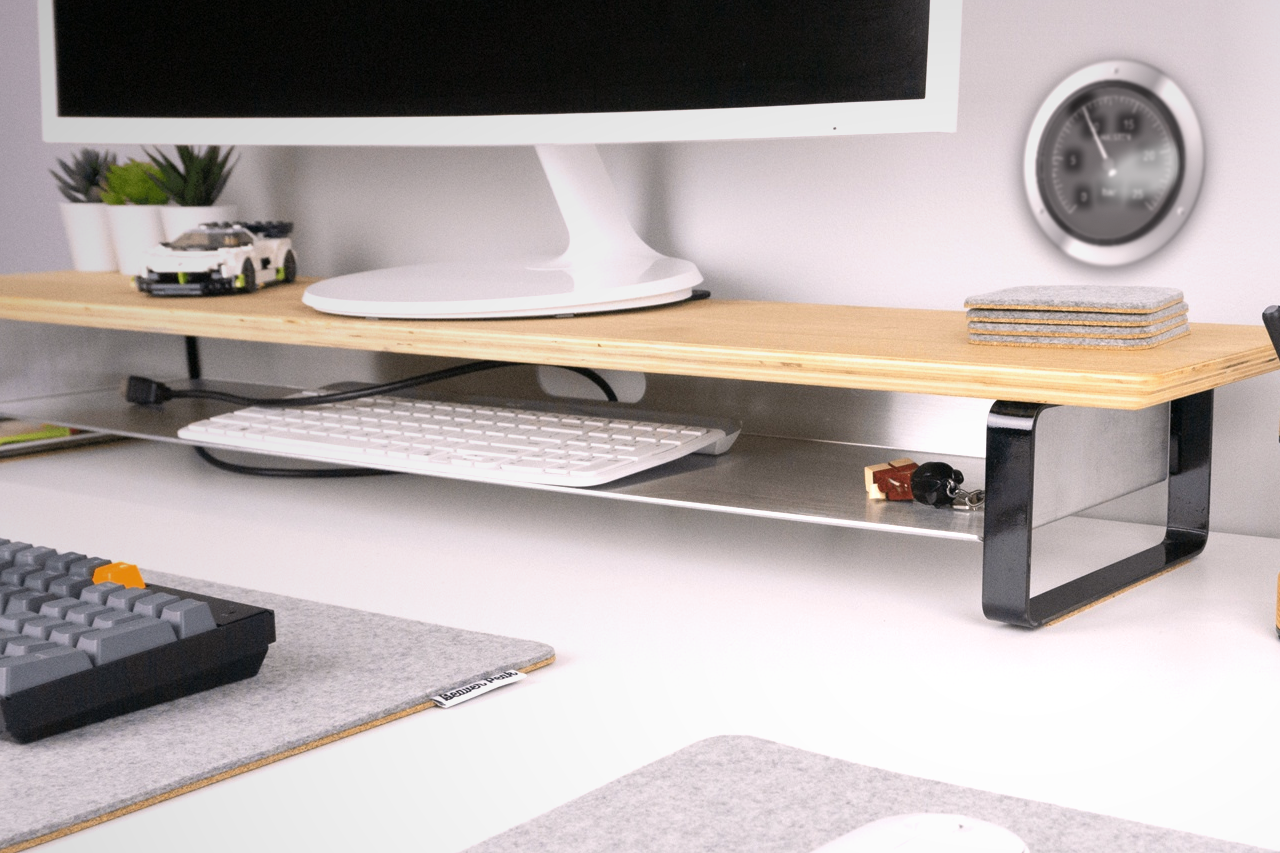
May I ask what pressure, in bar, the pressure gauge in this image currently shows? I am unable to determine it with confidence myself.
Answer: 10 bar
